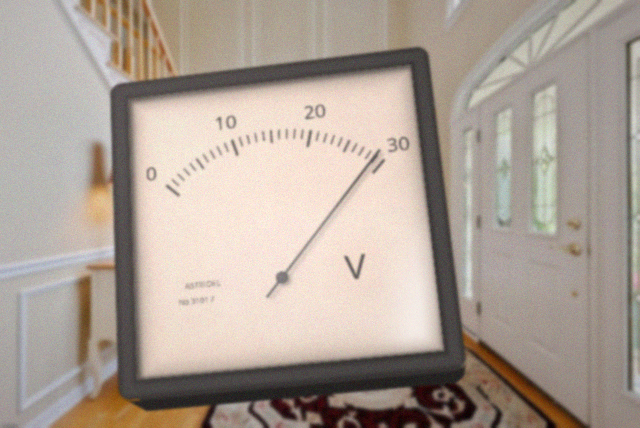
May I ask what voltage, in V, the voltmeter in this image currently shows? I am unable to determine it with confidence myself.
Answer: 29 V
